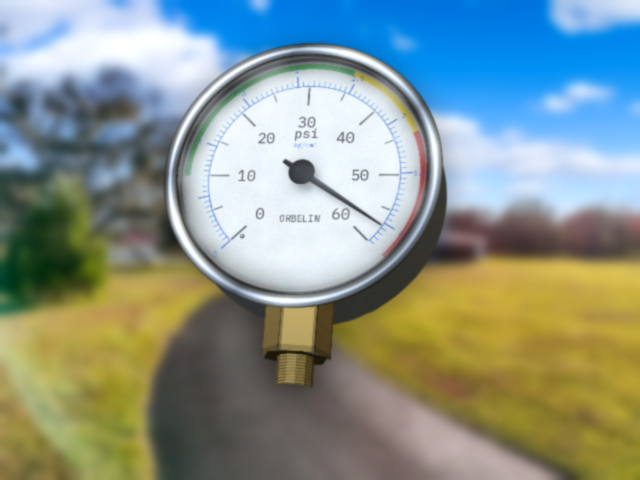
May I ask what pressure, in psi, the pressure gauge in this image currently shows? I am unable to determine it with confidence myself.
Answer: 57.5 psi
